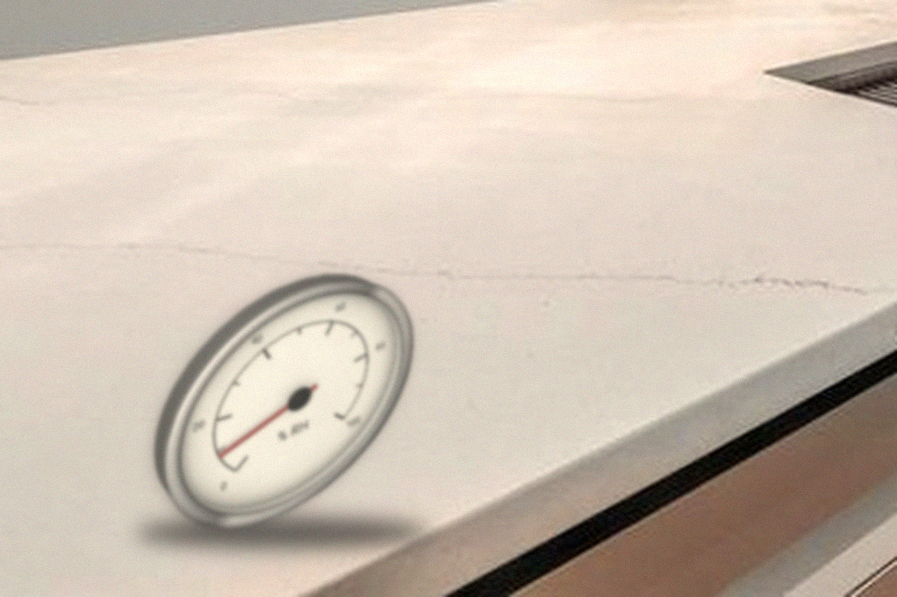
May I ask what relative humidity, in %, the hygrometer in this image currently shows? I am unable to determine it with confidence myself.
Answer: 10 %
